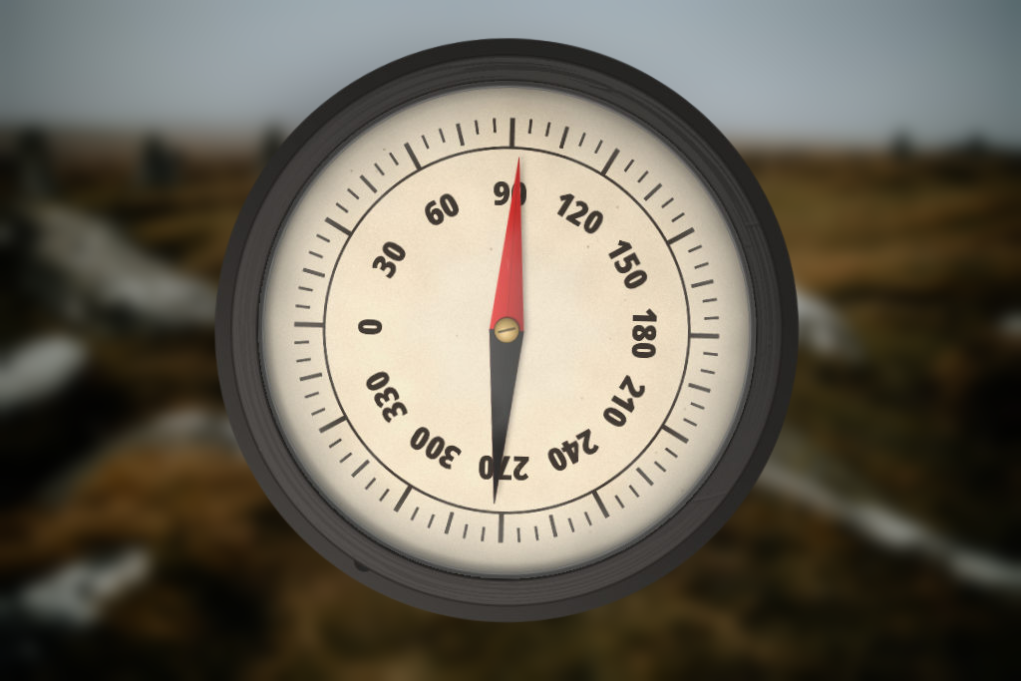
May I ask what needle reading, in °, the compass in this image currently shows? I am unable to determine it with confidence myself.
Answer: 92.5 °
